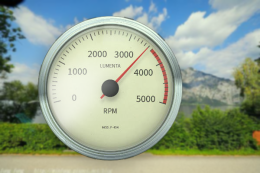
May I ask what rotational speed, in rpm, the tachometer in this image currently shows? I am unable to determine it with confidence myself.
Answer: 3500 rpm
